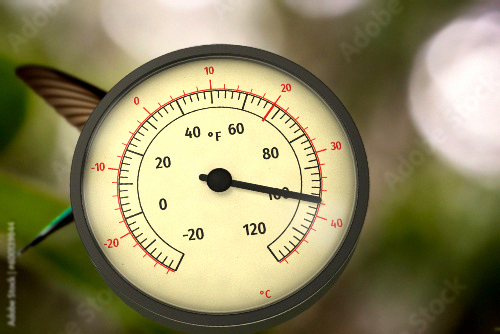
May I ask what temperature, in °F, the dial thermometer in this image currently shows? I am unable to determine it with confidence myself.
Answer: 100 °F
